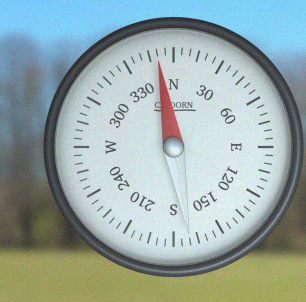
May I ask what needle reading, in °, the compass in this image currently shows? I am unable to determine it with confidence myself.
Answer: 350 °
